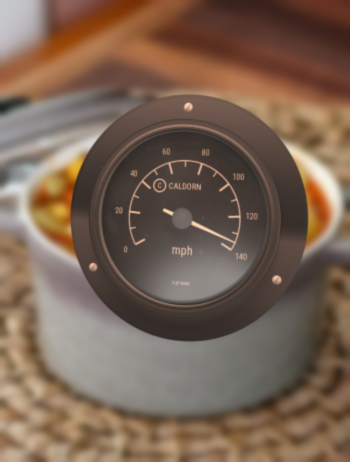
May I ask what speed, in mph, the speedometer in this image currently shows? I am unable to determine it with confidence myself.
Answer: 135 mph
